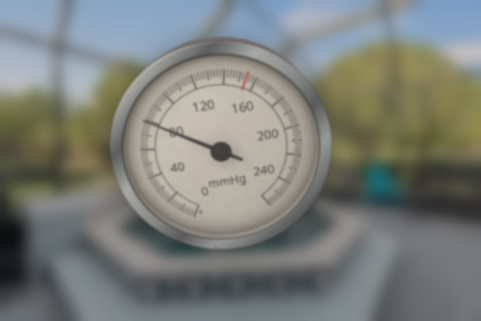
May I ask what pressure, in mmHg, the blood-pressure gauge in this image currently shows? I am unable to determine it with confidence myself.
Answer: 80 mmHg
